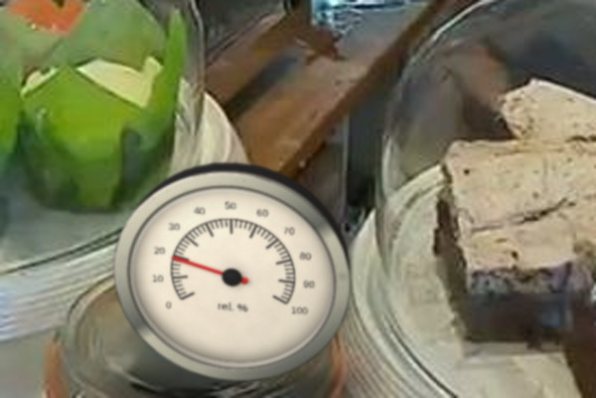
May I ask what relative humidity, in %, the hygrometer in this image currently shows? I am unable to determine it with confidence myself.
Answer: 20 %
